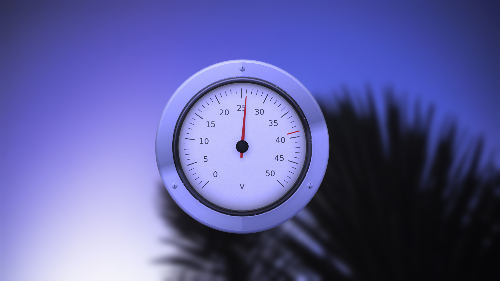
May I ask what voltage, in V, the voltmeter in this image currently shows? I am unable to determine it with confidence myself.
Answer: 26 V
